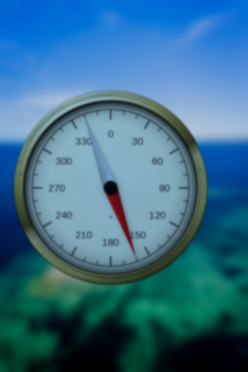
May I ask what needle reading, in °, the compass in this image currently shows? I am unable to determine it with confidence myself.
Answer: 160 °
